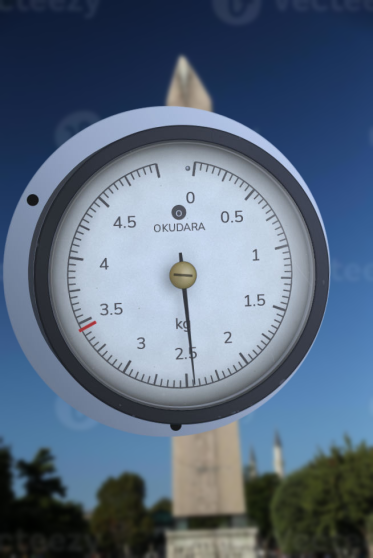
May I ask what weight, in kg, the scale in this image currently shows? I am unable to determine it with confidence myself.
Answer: 2.45 kg
